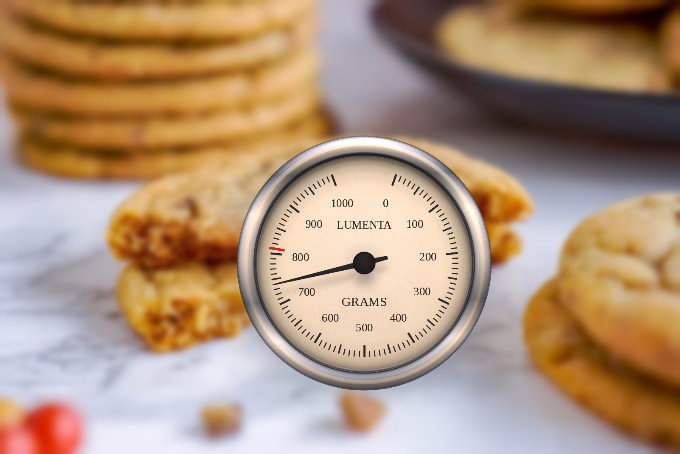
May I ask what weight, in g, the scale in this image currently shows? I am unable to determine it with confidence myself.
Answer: 740 g
